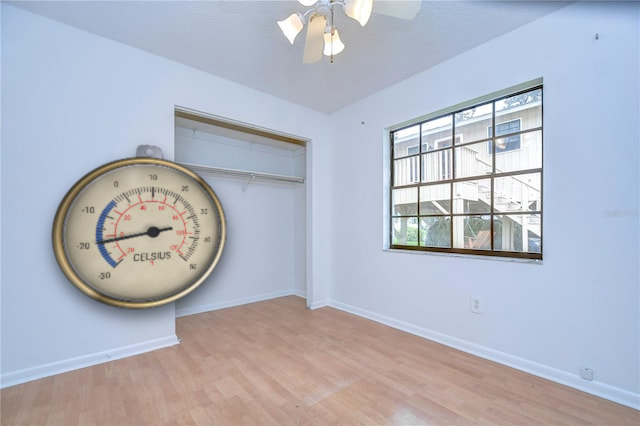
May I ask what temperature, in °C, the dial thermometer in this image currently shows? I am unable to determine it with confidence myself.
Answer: -20 °C
